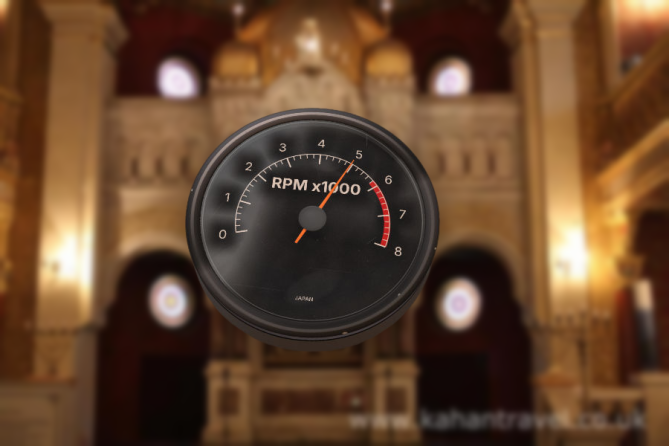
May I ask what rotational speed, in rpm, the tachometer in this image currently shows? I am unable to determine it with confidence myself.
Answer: 5000 rpm
